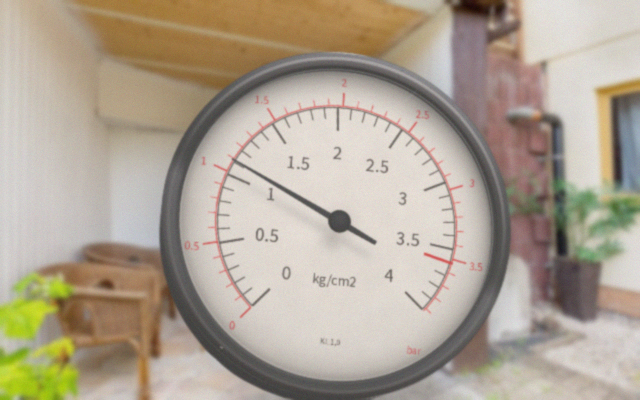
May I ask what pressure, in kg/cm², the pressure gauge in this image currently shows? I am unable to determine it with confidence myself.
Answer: 1.1 kg/cm²
